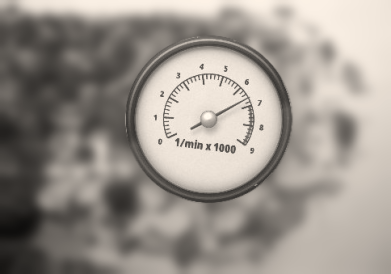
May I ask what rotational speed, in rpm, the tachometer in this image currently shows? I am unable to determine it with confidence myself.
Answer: 6600 rpm
